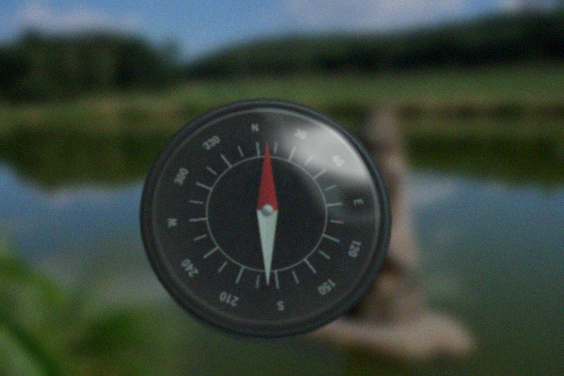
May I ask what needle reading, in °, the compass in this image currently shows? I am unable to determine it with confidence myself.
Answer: 7.5 °
